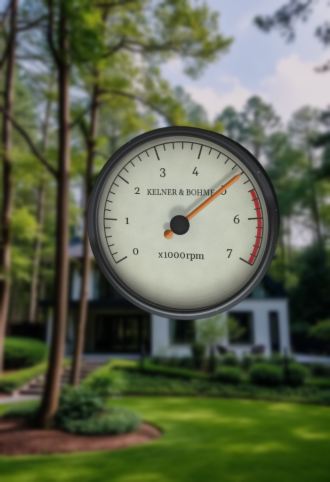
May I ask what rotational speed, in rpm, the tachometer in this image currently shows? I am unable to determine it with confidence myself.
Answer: 5000 rpm
